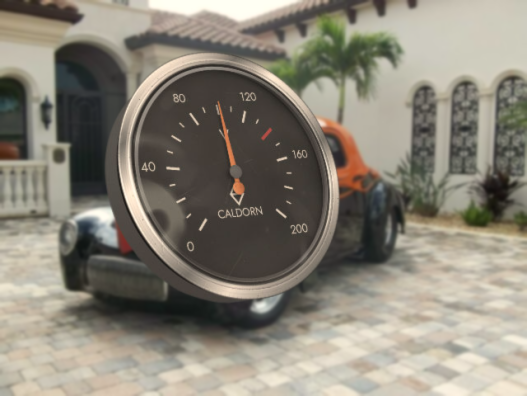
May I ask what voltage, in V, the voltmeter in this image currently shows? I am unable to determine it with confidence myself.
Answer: 100 V
